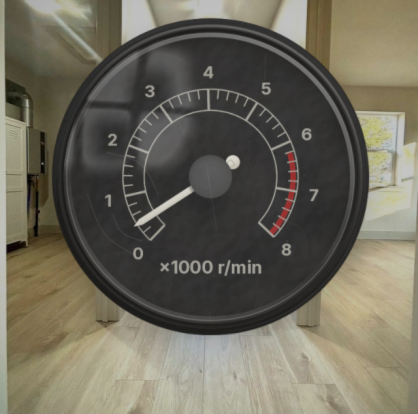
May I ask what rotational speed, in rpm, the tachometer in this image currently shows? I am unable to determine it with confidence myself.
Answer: 400 rpm
